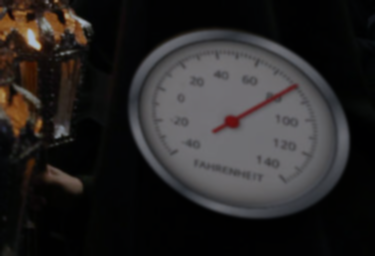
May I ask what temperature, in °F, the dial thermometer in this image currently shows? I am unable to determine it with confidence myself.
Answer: 80 °F
